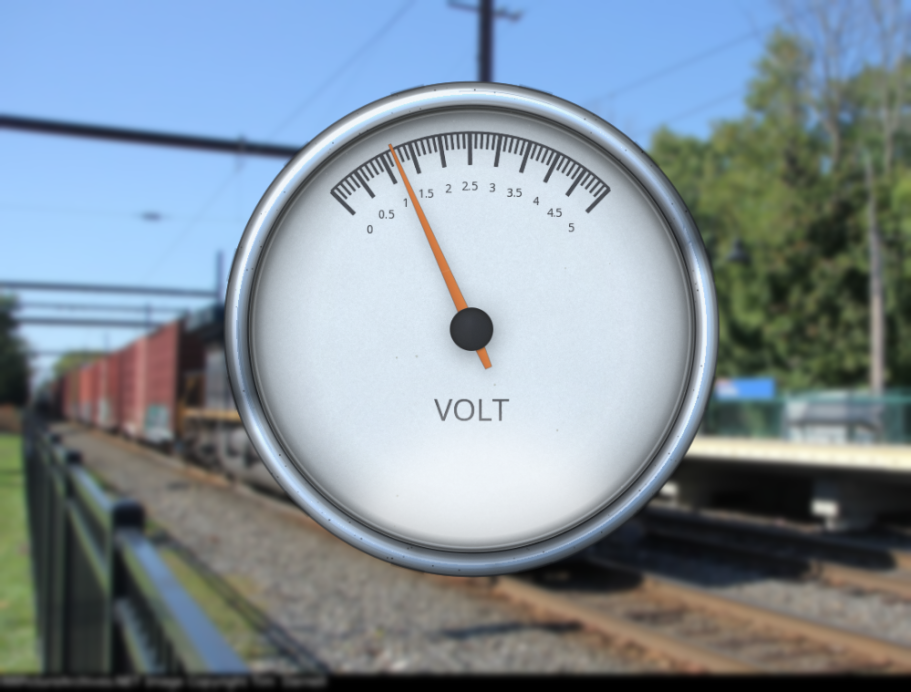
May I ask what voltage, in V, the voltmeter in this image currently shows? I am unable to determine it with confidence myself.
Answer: 1.2 V
